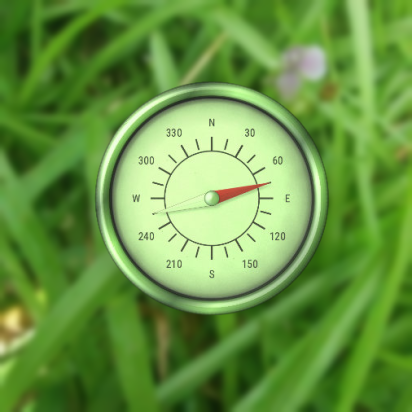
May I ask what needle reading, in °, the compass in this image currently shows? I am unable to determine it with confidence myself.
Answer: 75 °
